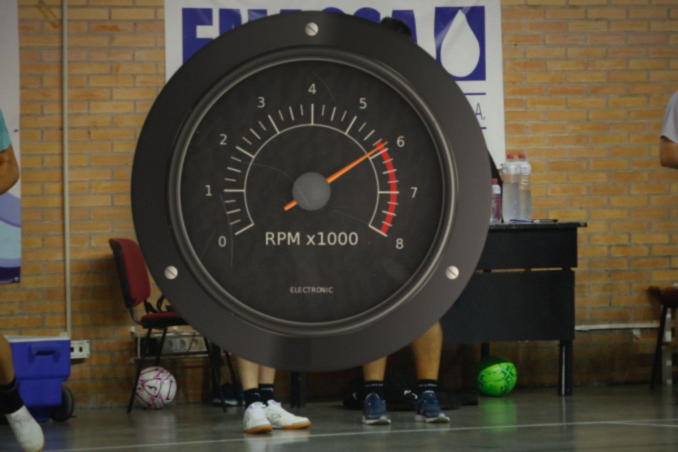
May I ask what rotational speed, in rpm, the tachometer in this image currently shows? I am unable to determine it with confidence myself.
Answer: 5875 rpm
